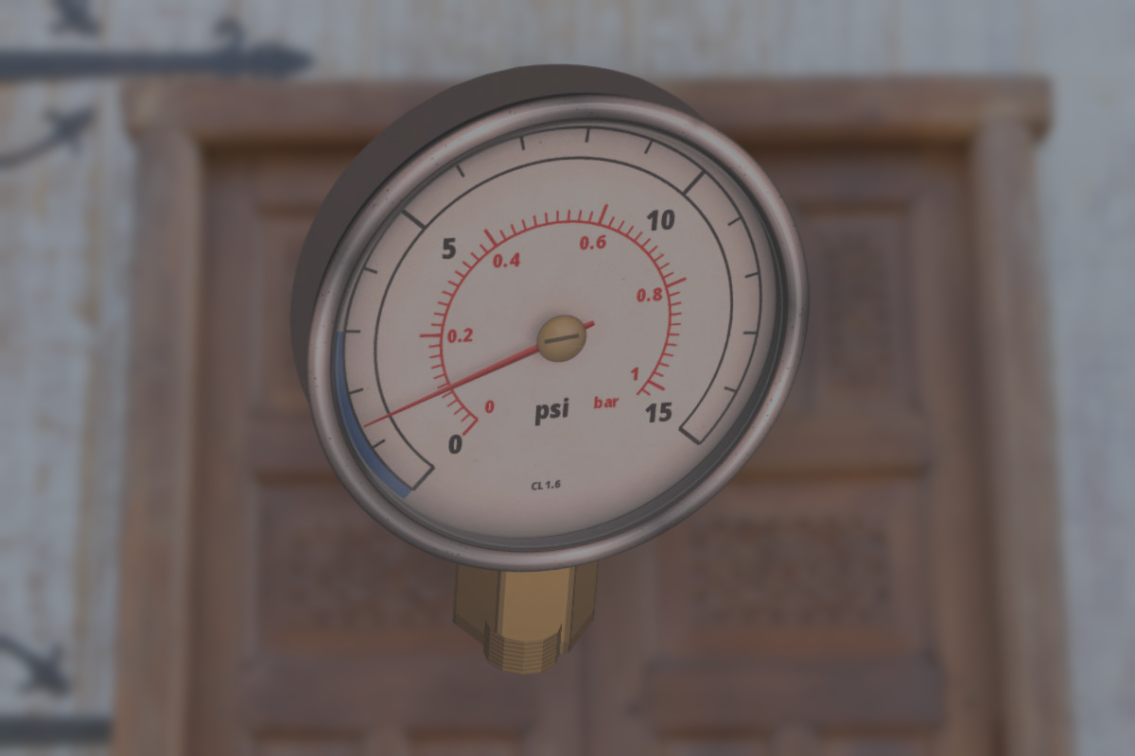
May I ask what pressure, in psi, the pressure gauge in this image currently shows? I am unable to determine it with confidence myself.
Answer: 1.5 psi
